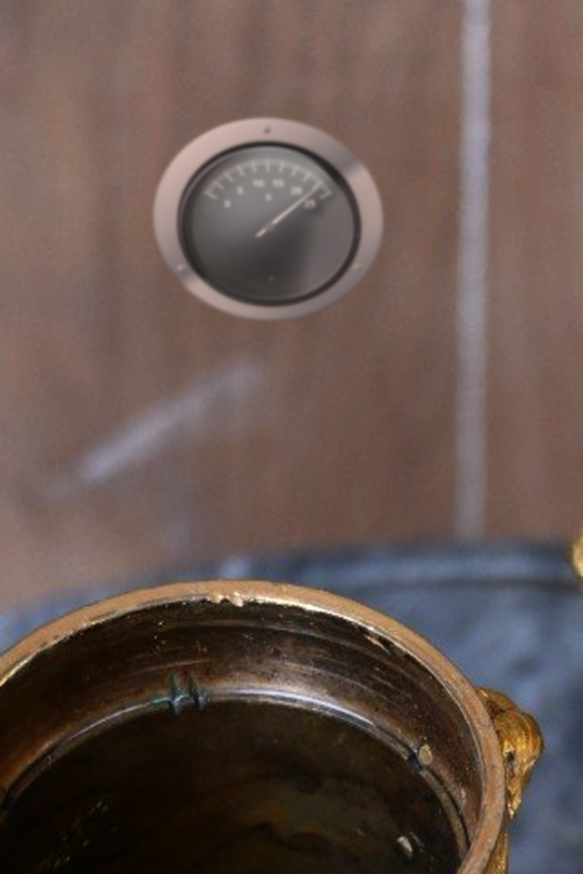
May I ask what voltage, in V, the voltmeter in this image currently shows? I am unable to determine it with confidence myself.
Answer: 22.5 V
